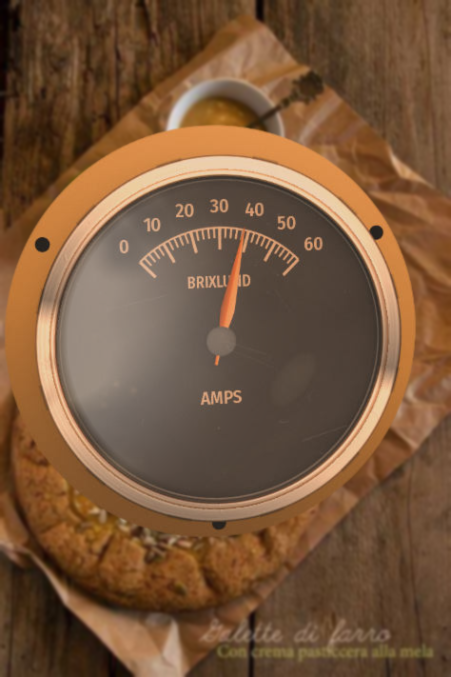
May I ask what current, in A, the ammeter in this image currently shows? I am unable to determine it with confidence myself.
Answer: 38 A
